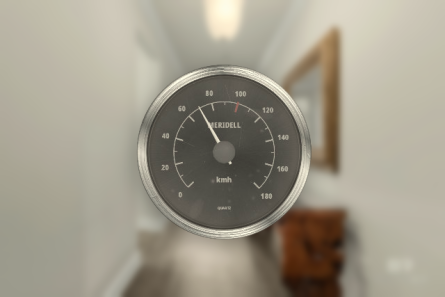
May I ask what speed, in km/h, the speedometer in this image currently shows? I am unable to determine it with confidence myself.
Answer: 70 km/h
